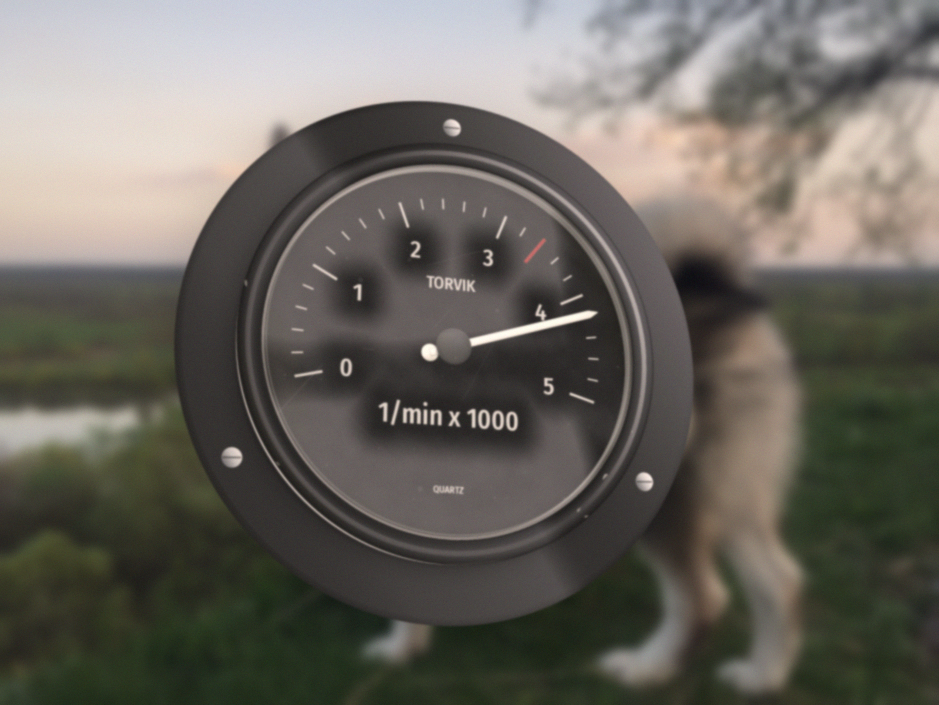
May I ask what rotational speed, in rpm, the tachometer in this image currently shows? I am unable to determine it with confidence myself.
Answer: 4200 rpm
